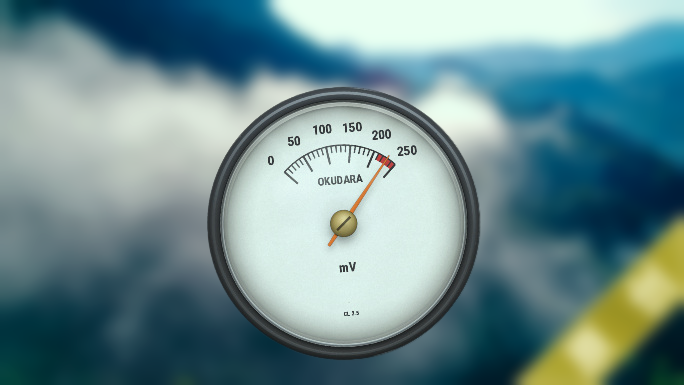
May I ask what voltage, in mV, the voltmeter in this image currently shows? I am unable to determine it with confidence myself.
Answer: 230 mV
